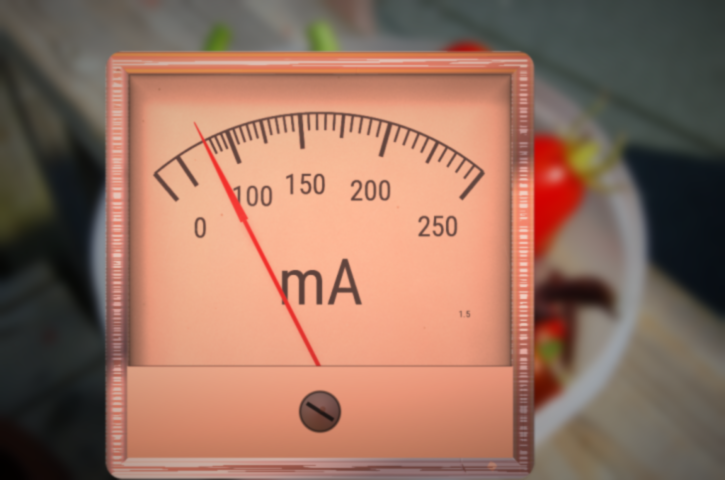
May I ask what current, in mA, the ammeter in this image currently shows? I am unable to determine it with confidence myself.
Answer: 80 mA
